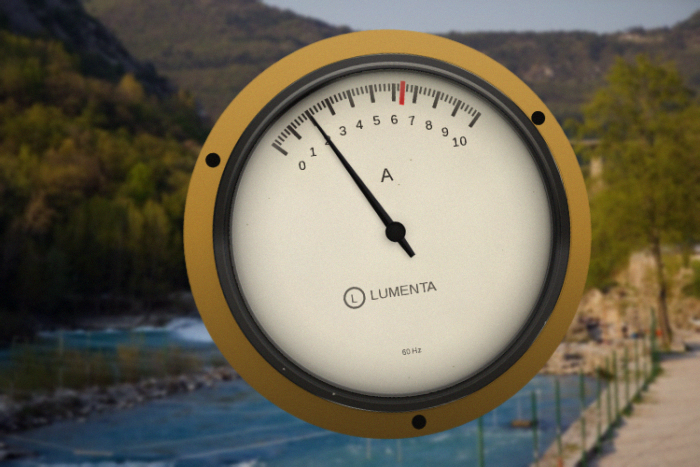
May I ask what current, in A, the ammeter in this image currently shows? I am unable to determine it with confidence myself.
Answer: 2 A
